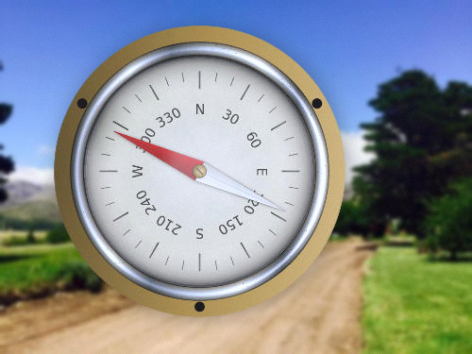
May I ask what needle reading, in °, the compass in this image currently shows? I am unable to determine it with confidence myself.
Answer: 295 °
